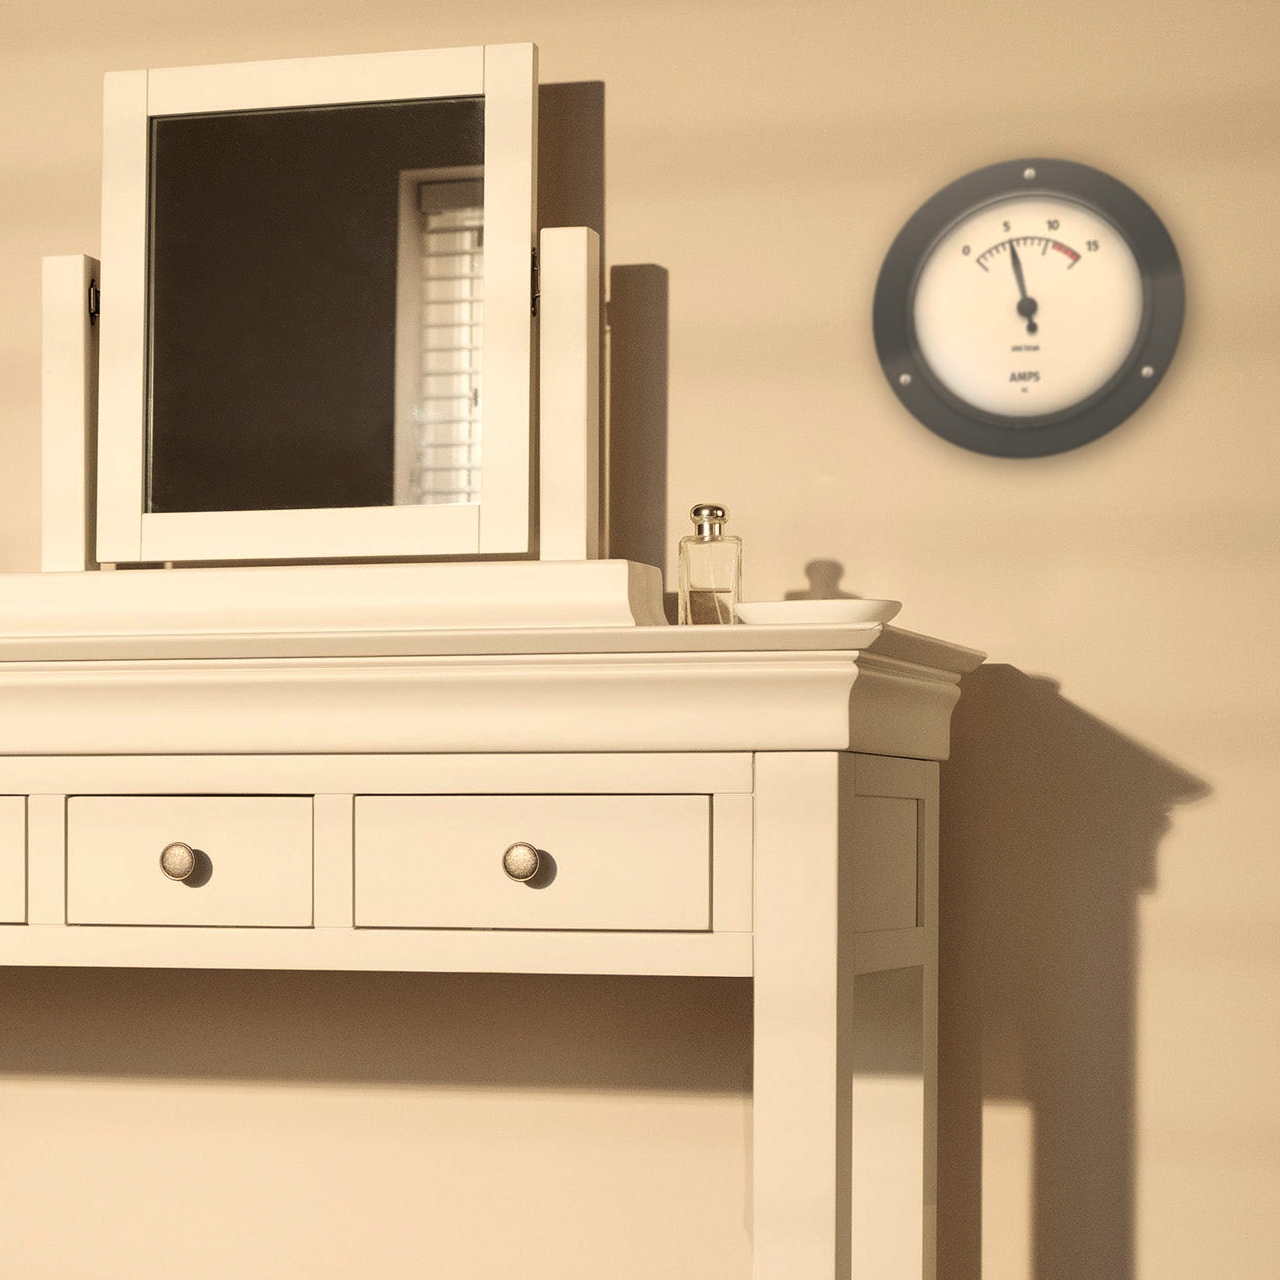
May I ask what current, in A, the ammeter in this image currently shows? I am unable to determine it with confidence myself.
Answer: 5 A
